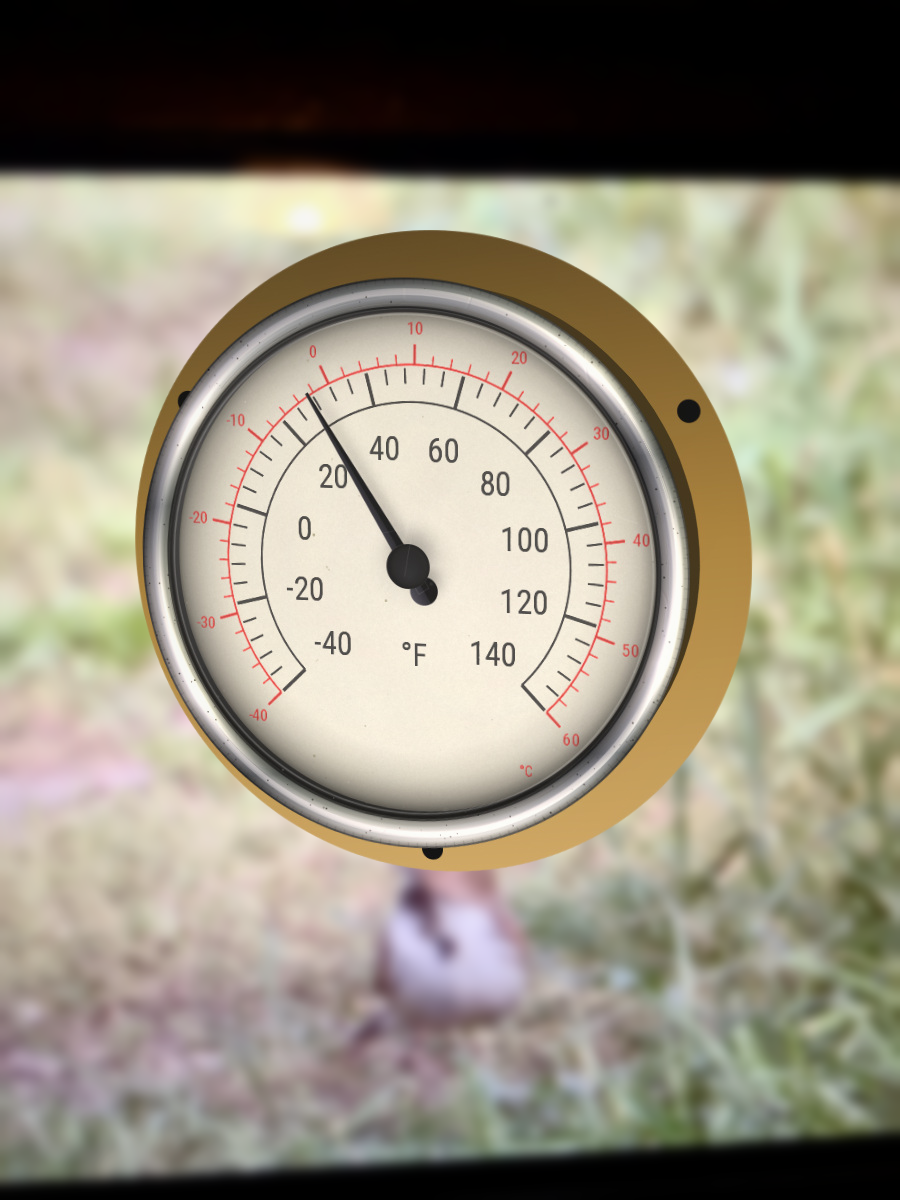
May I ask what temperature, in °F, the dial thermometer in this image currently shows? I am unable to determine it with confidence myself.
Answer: 28 °F
